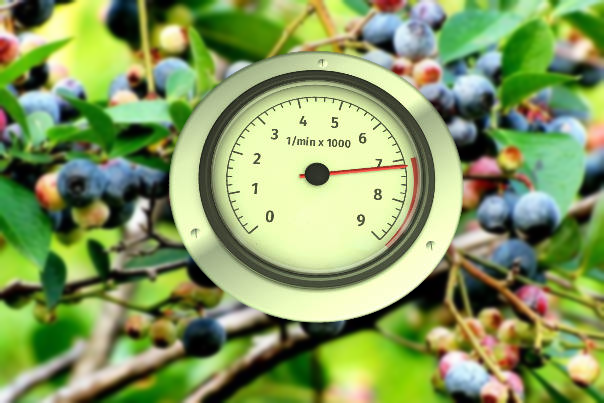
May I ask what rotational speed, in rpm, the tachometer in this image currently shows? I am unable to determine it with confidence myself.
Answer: 7200 rpm
